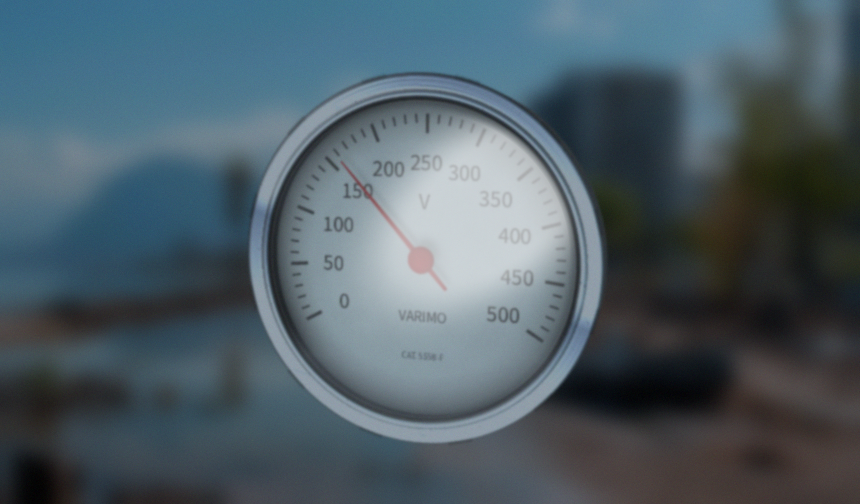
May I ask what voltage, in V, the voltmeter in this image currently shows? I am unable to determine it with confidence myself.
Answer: 160 V
